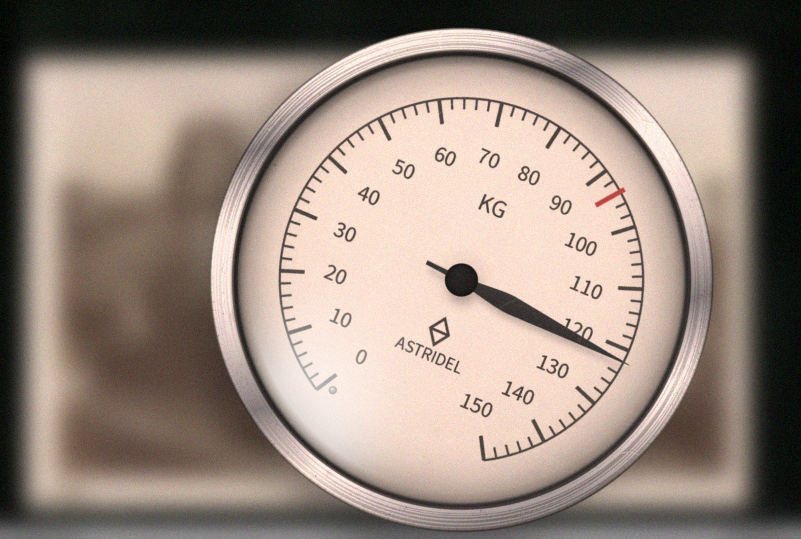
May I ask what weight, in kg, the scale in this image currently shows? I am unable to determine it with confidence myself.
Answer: 122 kg
